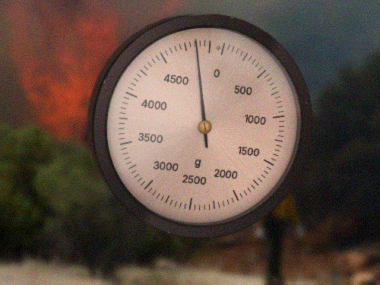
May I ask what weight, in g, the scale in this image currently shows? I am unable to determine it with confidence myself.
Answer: 4850 g
